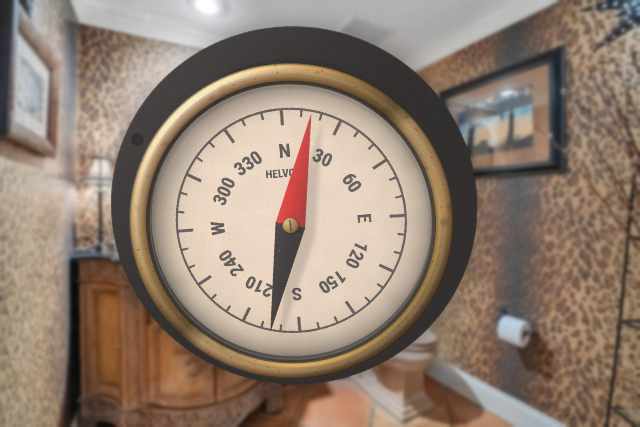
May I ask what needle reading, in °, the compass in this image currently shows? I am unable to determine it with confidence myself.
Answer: 15 °
